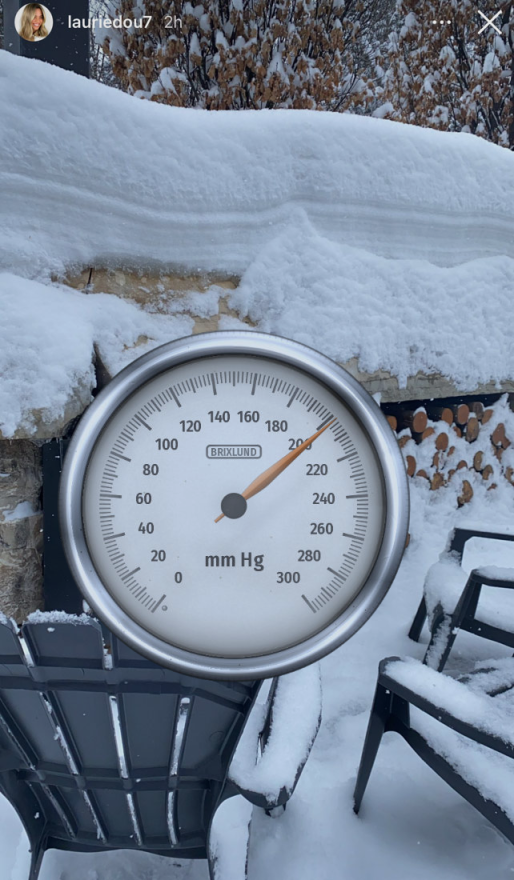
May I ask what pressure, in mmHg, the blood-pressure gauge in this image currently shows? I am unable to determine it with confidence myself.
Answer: 202 mmHg
